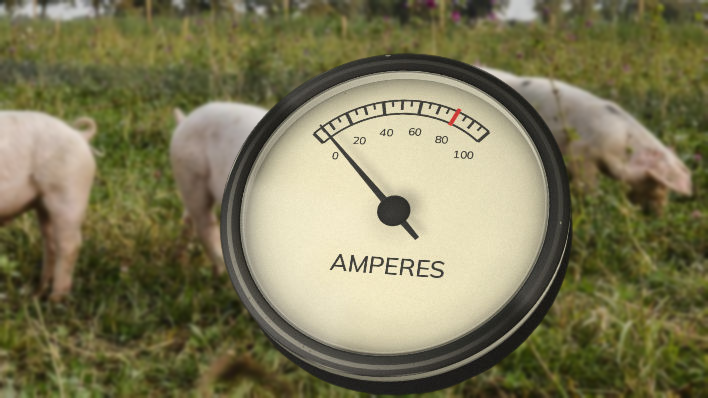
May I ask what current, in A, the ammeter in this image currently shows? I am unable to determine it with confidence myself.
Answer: 5 A
